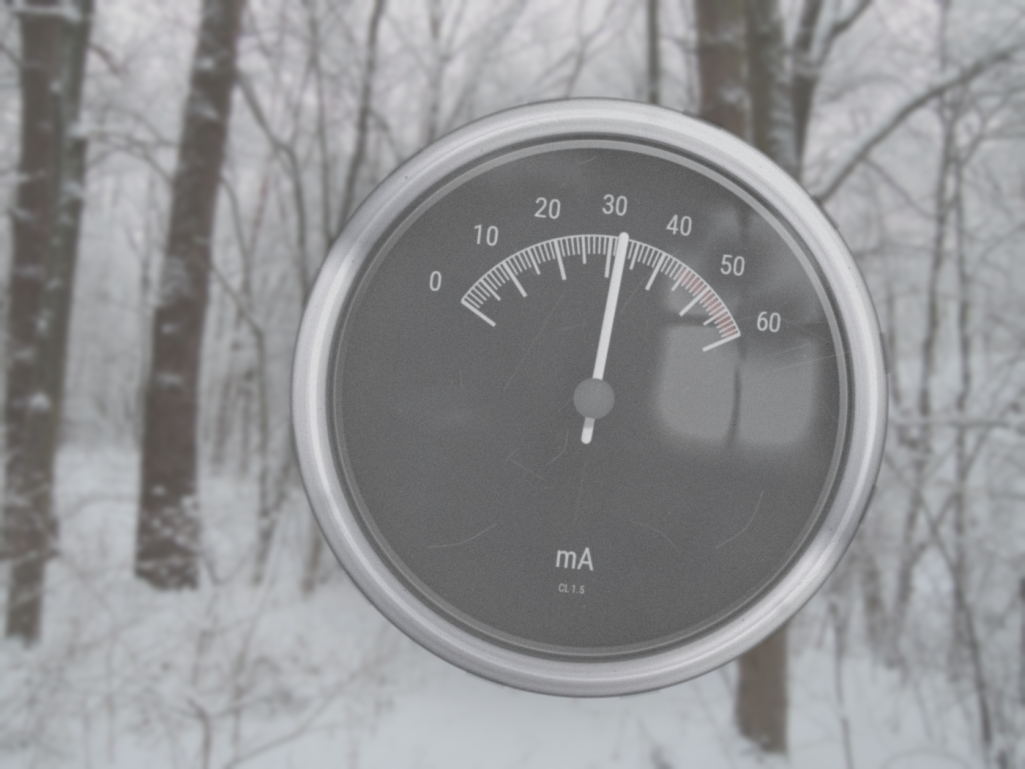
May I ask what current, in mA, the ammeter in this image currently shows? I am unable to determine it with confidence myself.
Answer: 32 mA
